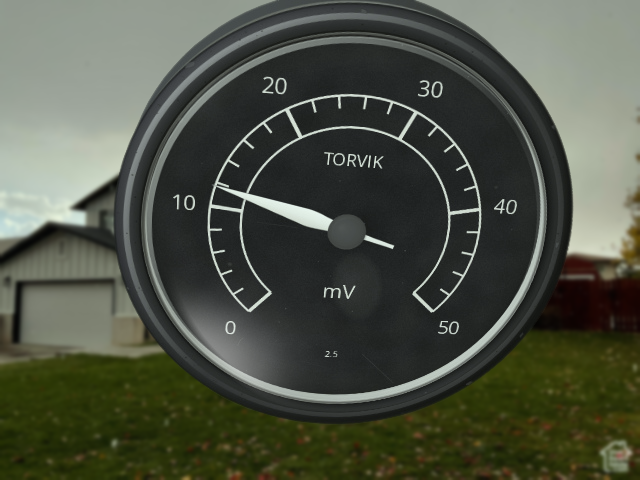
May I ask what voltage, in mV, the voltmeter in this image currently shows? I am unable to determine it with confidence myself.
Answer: 12 mV
